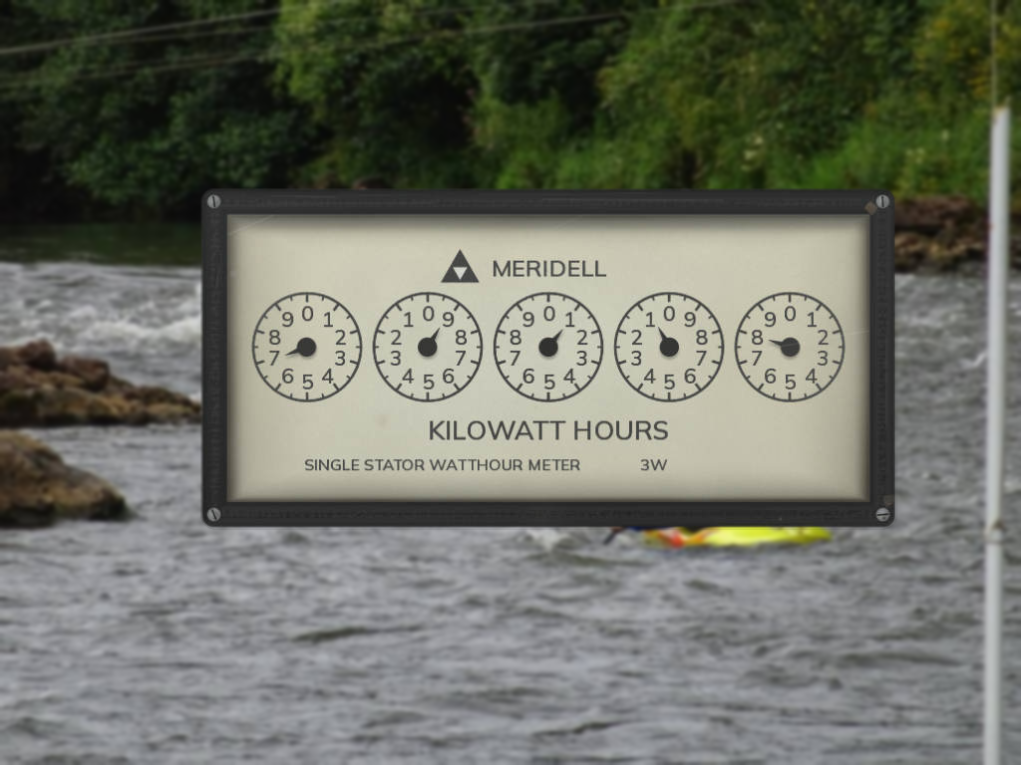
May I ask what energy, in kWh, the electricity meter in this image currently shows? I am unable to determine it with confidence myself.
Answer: 69108 kWh
